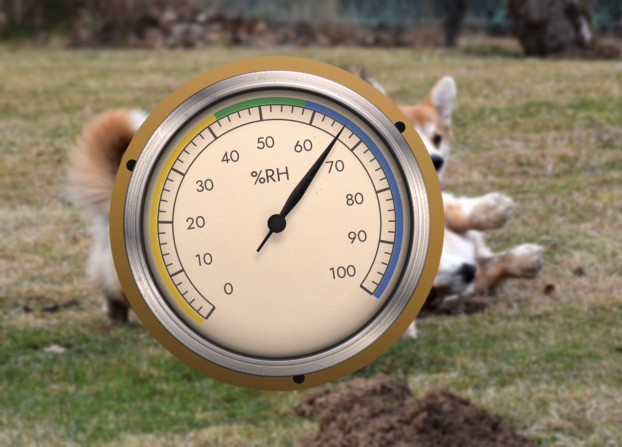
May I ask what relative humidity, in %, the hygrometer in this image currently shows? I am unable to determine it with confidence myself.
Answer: 66 %
